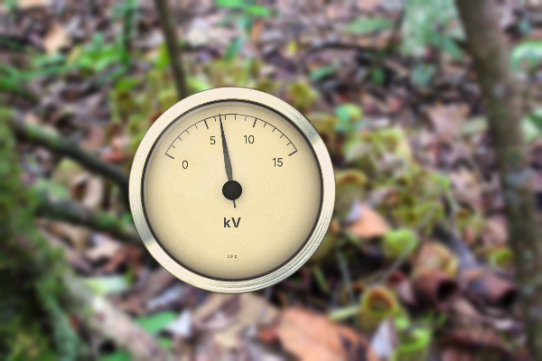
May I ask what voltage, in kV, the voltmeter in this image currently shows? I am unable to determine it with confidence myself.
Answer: 6.5 kV
